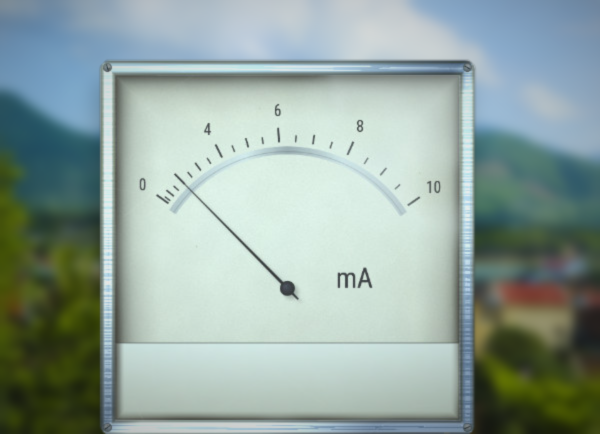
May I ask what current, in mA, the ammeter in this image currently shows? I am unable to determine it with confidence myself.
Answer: 2 mA
